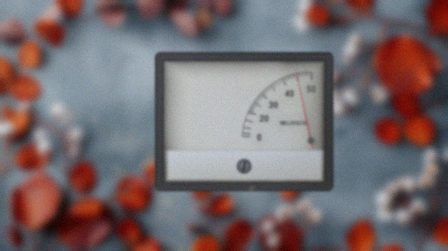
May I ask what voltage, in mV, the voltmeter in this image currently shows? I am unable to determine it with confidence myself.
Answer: 45 mV
